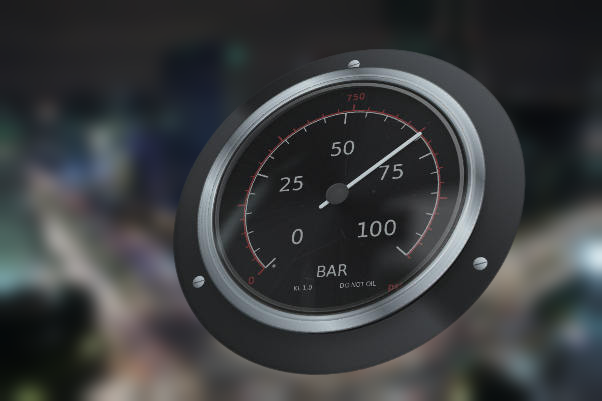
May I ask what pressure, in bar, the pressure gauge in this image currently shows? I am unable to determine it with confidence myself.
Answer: 70 bar
